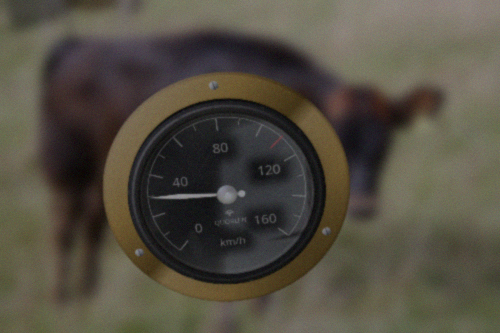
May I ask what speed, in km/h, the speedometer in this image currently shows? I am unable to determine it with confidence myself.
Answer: 30 km/h
